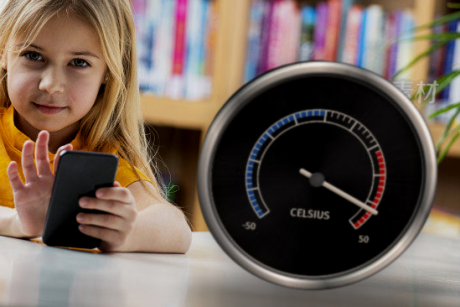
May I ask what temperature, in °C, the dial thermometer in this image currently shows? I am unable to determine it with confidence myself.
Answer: 42 °C
